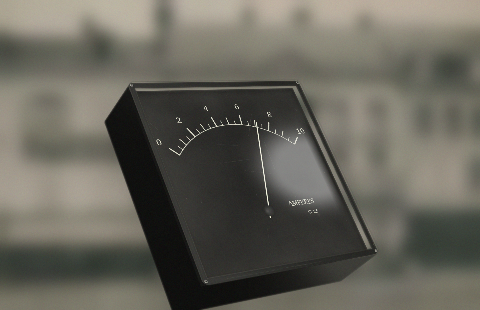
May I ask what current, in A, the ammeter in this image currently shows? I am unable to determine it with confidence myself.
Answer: 7 A
